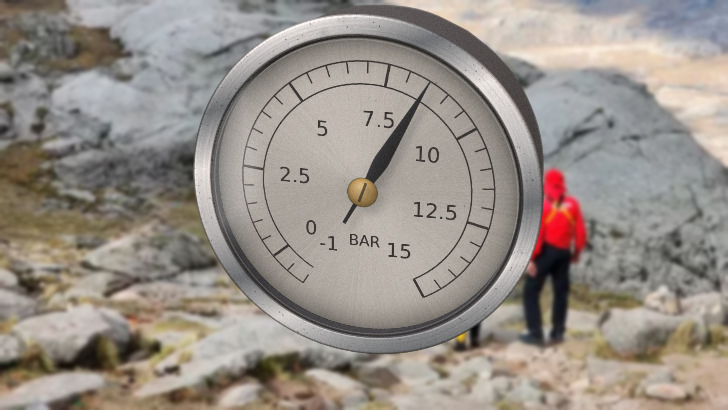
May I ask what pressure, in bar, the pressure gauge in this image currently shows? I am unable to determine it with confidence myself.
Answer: 8.5 bar
